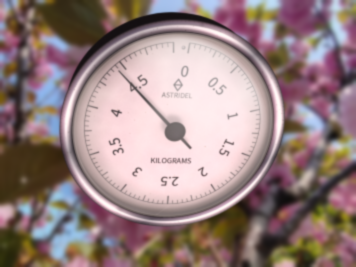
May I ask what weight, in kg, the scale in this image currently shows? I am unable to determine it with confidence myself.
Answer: 4.45 kg
